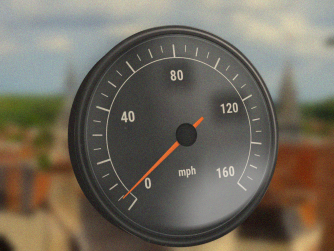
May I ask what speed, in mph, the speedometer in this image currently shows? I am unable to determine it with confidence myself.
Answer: 5 mph
